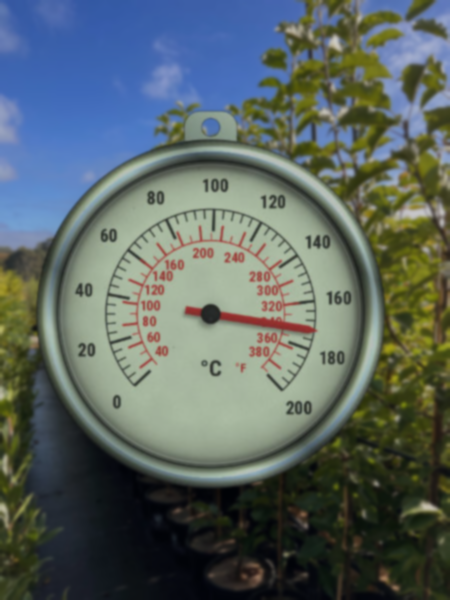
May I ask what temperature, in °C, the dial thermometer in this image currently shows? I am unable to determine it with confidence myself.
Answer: 172 °C
